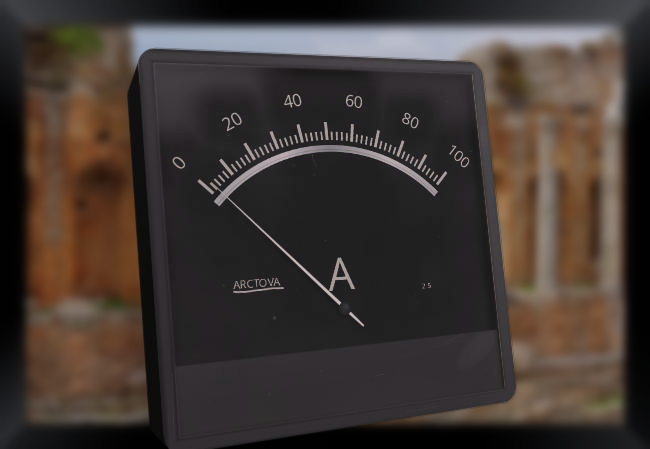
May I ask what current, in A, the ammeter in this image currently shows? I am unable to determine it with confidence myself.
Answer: 2 A
